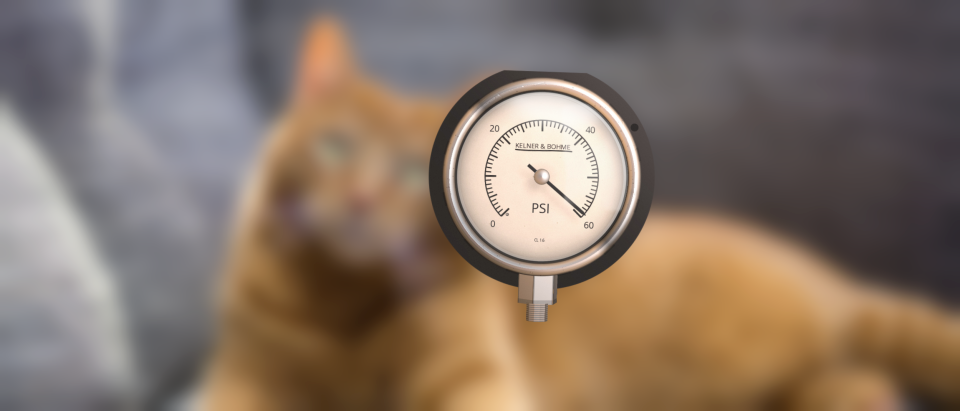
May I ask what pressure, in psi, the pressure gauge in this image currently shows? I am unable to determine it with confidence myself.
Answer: 59 psi
